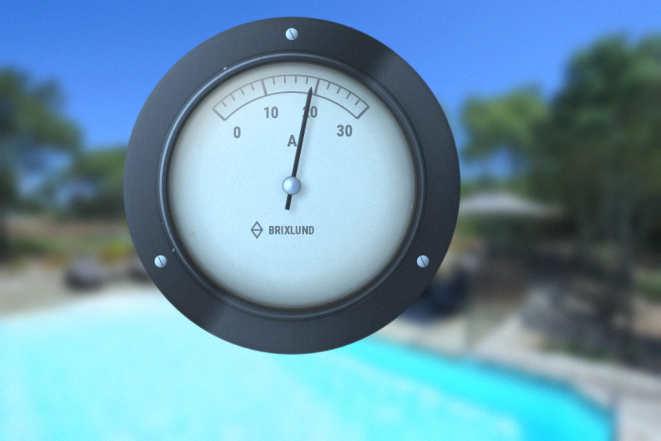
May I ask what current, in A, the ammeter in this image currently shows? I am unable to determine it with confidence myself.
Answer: 19 A
